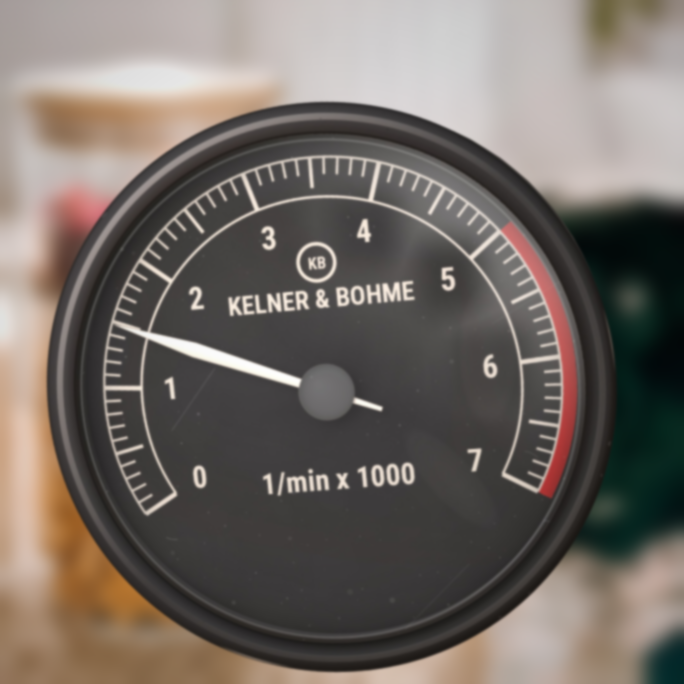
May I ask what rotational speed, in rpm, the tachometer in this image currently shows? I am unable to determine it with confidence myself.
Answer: 1500 rpm
